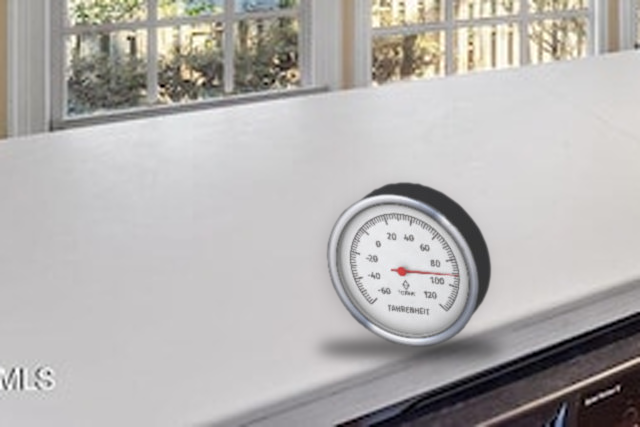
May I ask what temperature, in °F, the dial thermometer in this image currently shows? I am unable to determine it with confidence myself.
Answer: 90 °F
